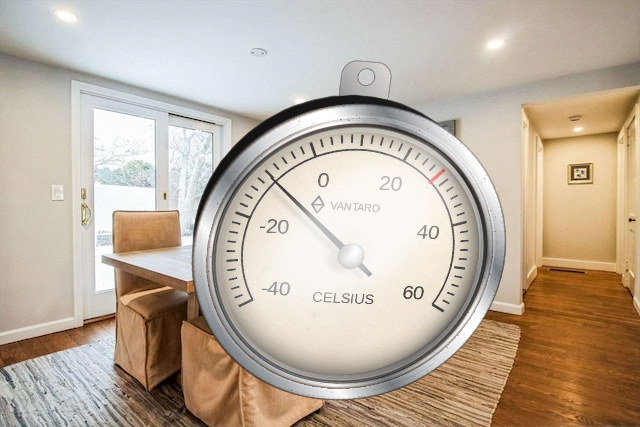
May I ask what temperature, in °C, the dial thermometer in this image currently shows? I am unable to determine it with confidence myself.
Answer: -10 °C
